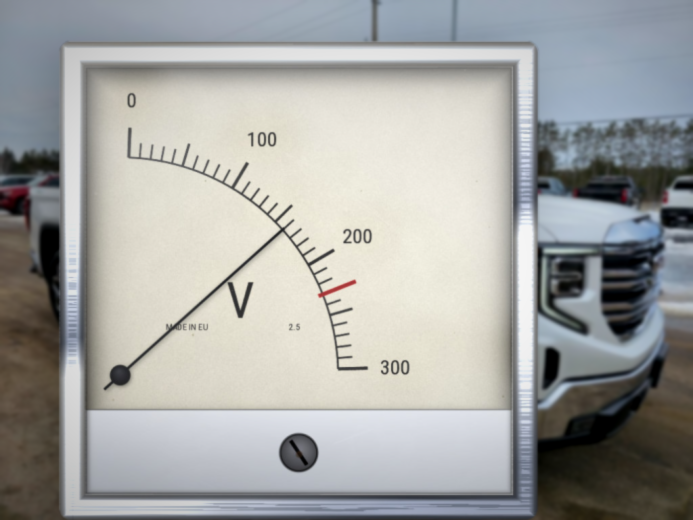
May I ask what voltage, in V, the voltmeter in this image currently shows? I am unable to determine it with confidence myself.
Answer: 160 V
